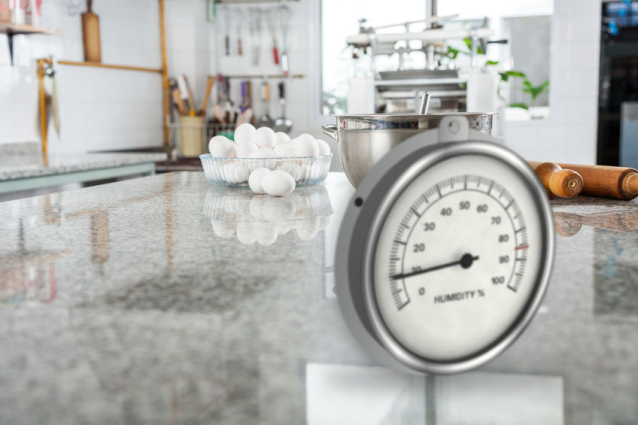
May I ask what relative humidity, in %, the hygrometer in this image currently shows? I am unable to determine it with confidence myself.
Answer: 10 %
